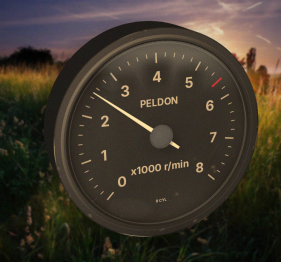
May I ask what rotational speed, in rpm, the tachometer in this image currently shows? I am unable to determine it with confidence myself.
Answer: 2500 rpm
